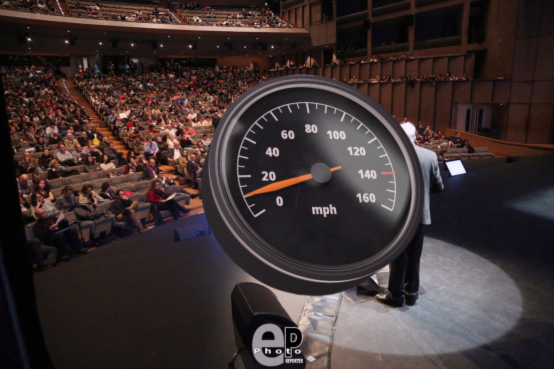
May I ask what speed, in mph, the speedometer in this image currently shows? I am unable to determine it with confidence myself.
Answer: 10 mph
